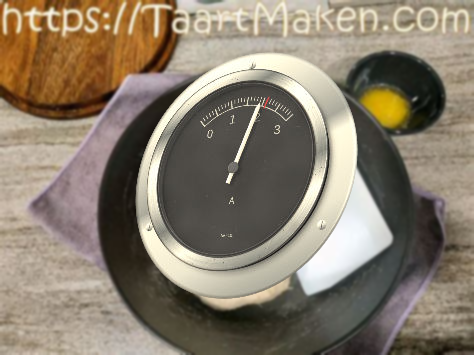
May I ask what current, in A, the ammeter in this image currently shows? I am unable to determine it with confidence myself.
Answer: 2 A
